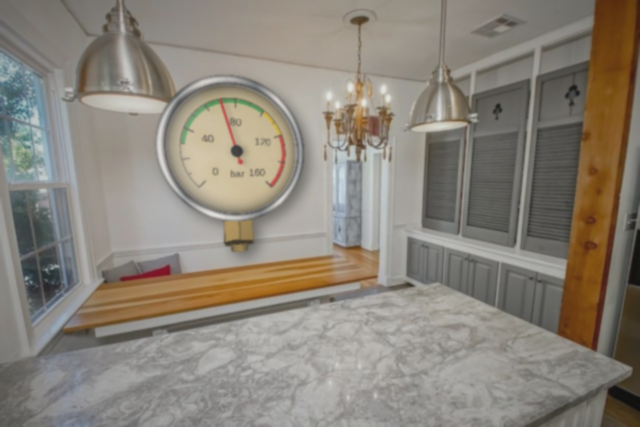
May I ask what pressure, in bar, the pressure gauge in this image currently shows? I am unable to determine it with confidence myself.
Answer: 70 bar
